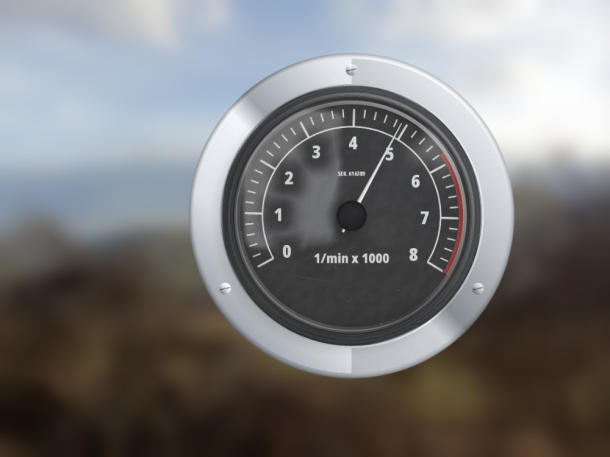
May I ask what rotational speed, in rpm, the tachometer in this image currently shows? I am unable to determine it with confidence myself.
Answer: 4900 rpm
